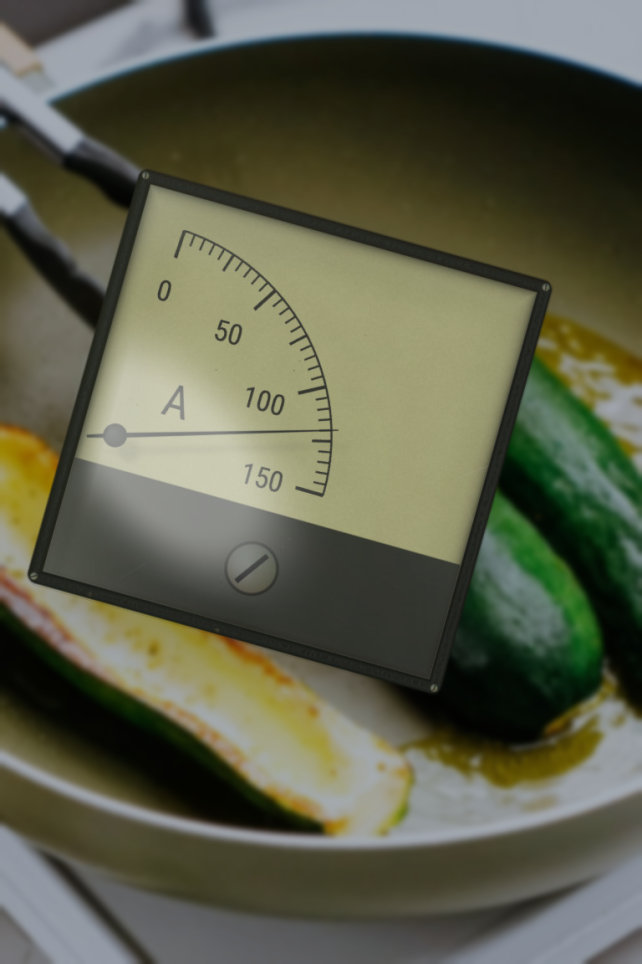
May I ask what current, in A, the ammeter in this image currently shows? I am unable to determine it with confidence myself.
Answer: 120 A
